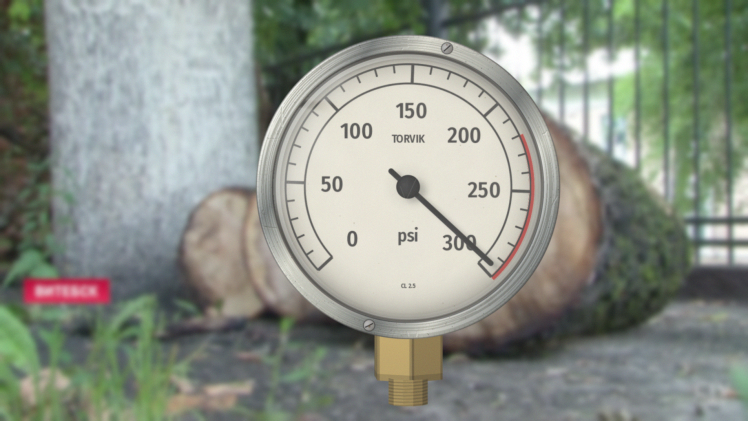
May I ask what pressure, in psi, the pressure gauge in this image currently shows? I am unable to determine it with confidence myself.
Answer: 295 psi
